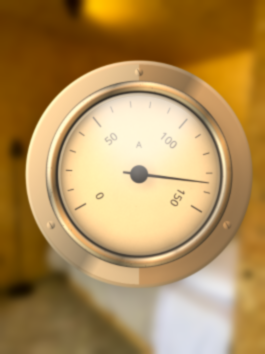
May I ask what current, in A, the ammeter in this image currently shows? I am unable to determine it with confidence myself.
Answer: 135 A
